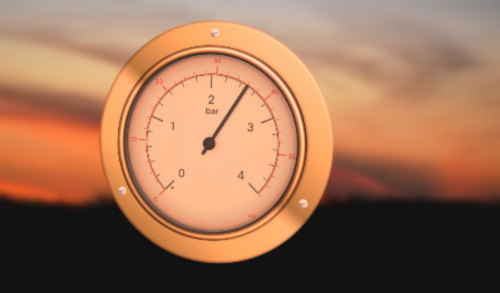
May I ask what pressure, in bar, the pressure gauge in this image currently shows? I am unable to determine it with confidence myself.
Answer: 2.5 bar
